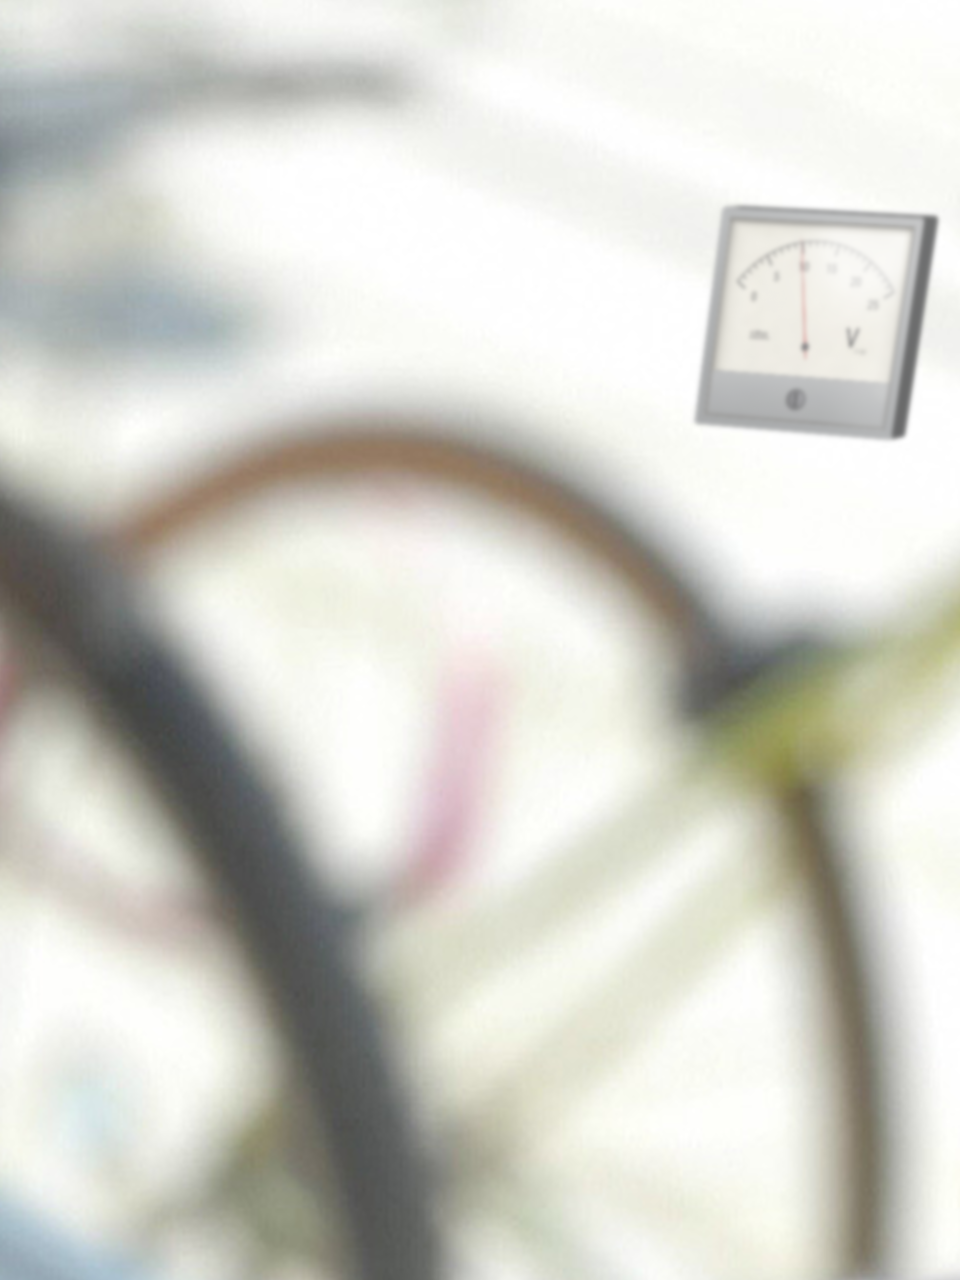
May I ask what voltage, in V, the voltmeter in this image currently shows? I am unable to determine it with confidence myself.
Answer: 10 V
